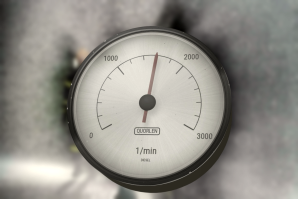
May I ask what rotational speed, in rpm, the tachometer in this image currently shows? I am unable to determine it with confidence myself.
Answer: 1600 rpm
